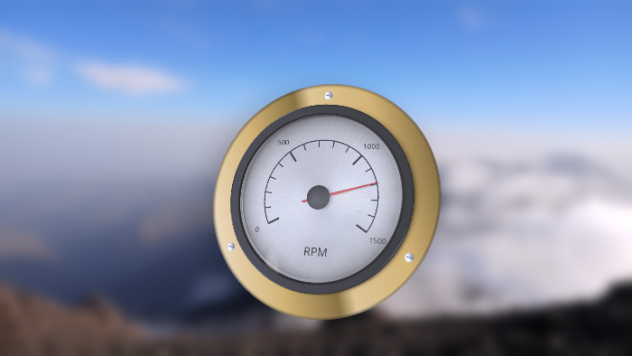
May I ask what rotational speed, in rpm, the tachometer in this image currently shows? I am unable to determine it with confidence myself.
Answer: 1200 rpm
